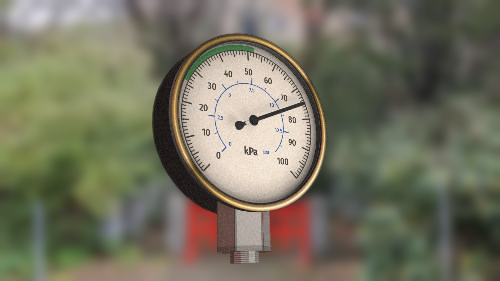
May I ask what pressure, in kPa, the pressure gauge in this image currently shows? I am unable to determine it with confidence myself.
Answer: 75 kPa
